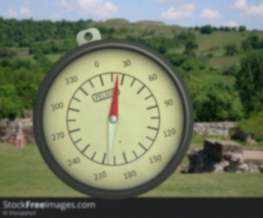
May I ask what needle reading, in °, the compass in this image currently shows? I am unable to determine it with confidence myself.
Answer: 22.5 °
